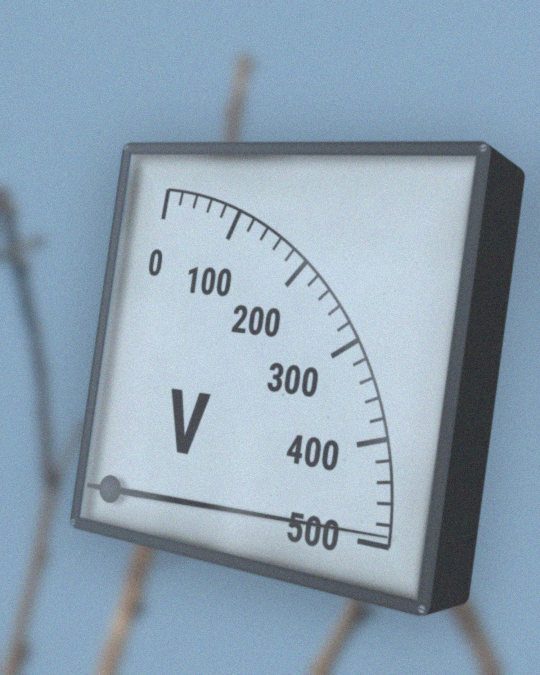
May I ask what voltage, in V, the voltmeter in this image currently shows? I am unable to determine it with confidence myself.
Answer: 490 V
